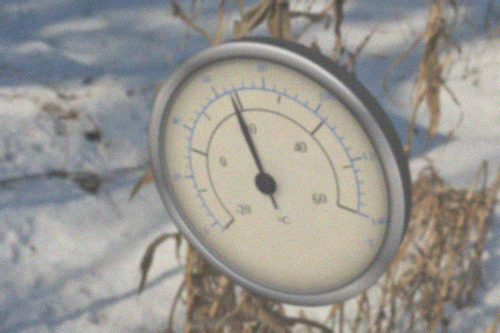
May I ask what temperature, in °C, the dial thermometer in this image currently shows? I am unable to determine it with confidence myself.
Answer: 20 °C
